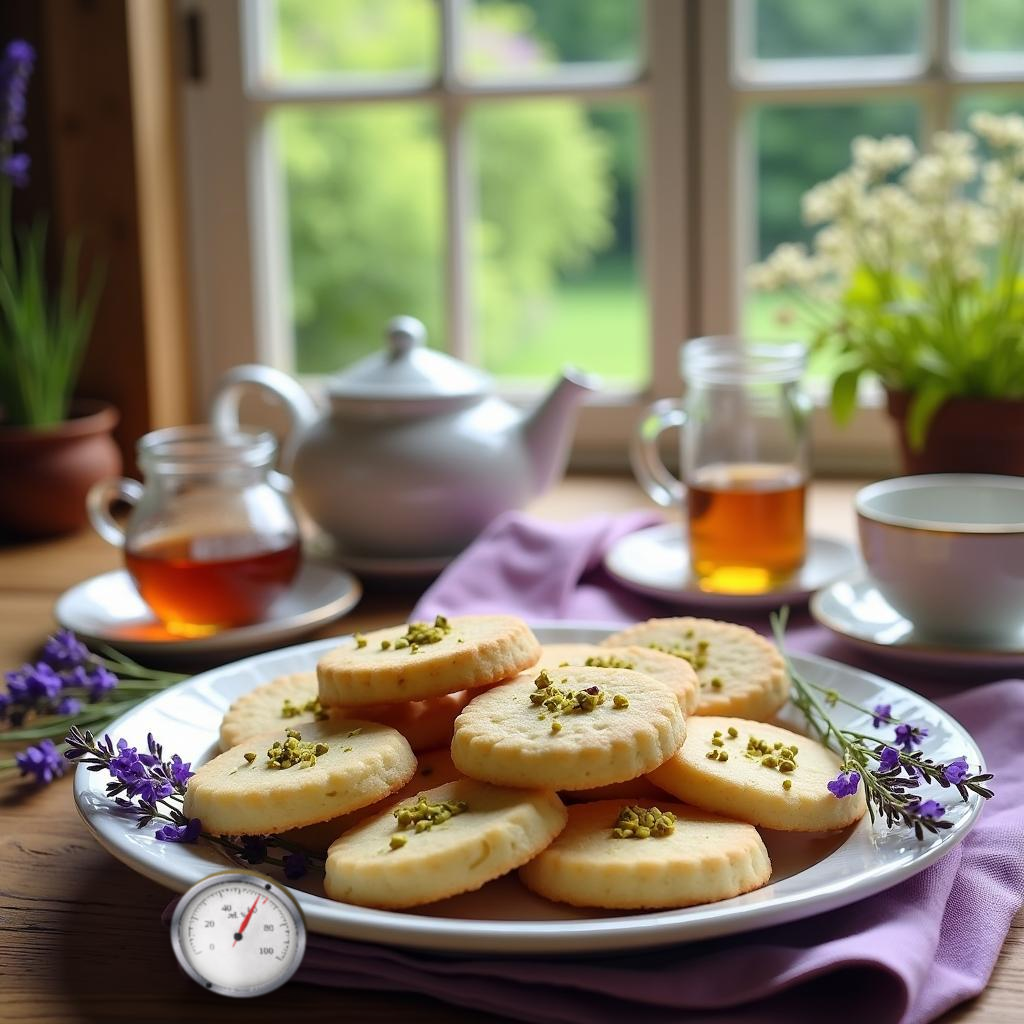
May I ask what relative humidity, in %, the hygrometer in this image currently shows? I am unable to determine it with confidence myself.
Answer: 60 %
